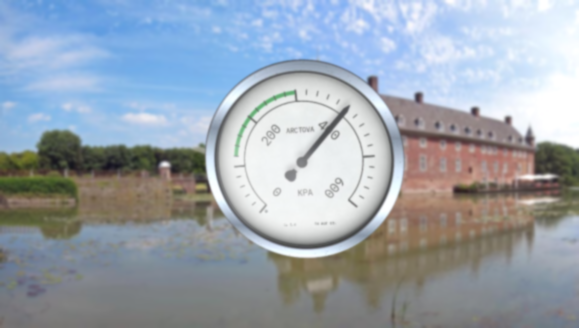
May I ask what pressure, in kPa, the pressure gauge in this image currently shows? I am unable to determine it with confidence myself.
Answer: 400 kPa
